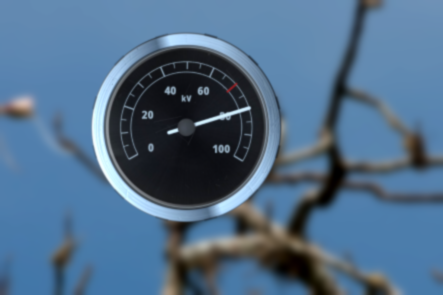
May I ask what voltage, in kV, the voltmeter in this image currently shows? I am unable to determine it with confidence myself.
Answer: 80 kV
